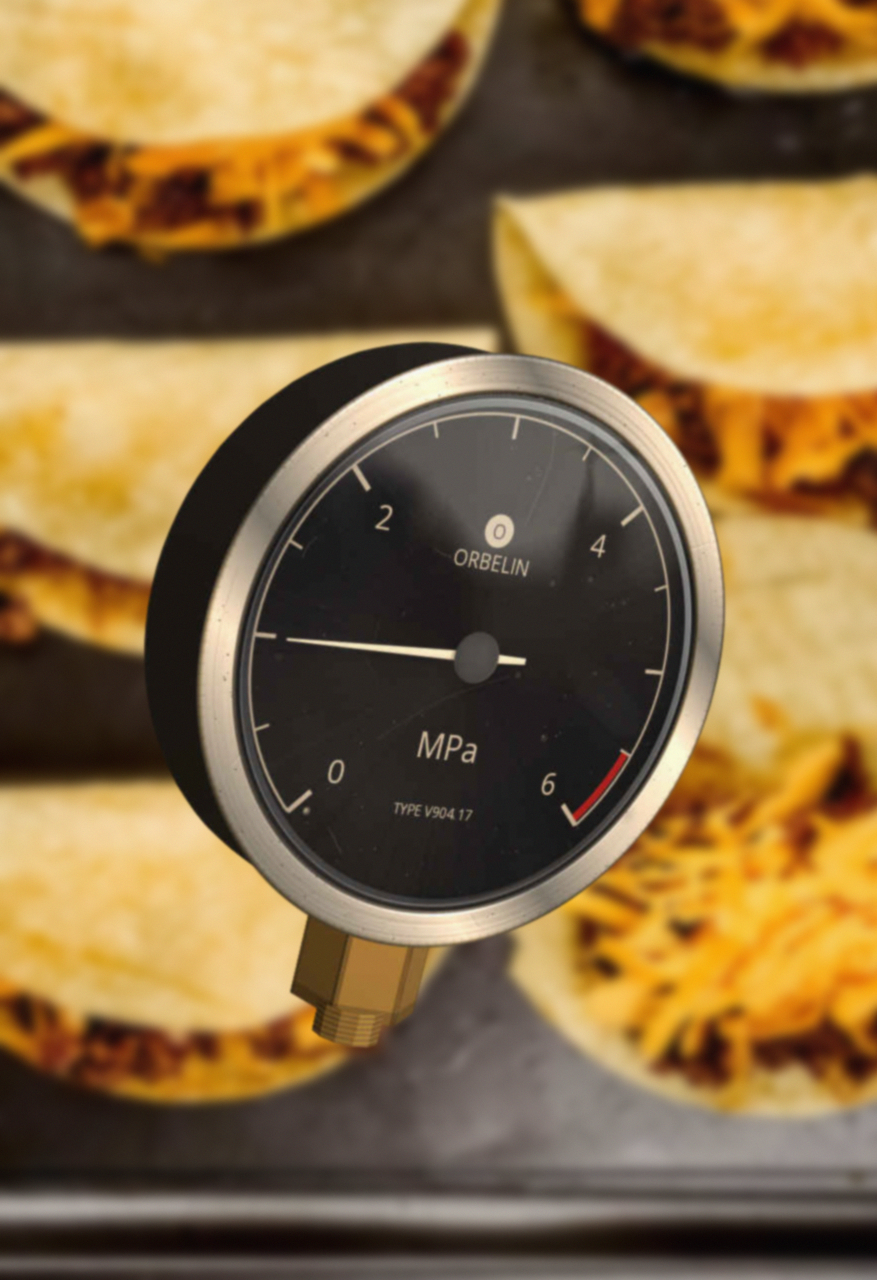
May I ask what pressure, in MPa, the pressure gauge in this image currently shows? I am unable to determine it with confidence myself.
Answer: 1 MPa
